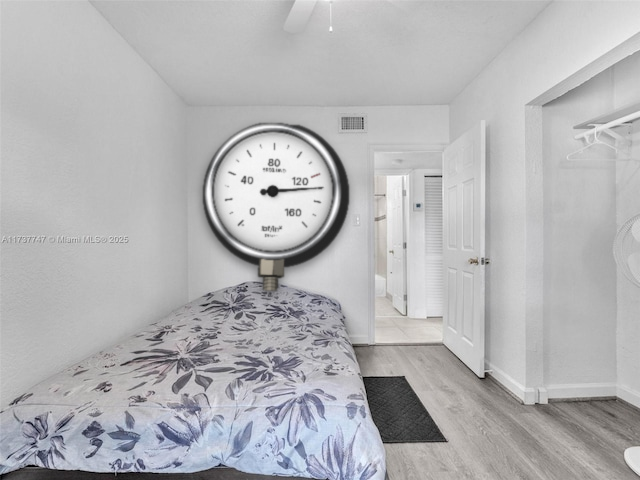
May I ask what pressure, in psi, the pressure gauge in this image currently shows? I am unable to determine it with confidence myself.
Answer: 130 psi
